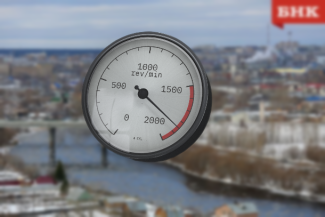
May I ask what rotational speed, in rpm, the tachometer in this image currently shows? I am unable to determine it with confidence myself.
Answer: 1850 rpm
